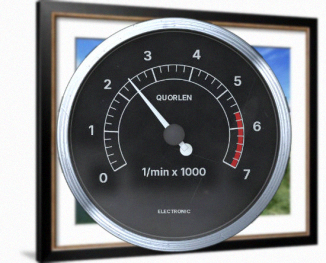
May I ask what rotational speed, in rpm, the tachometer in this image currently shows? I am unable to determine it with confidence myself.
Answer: 2400 rpm
